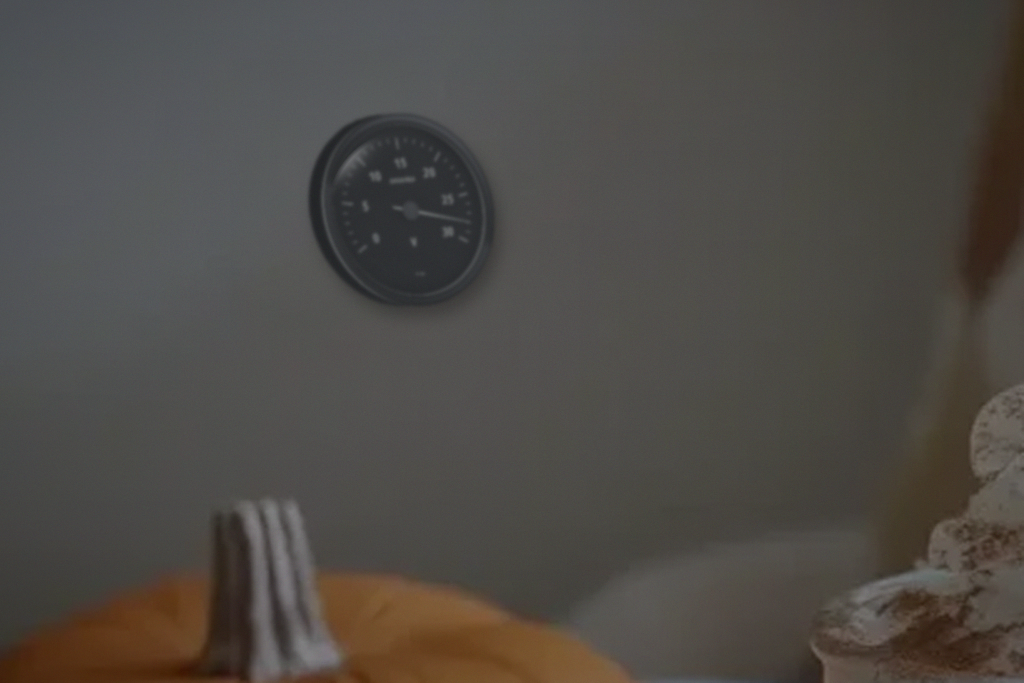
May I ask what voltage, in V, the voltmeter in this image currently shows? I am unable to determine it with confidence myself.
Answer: 28 V
